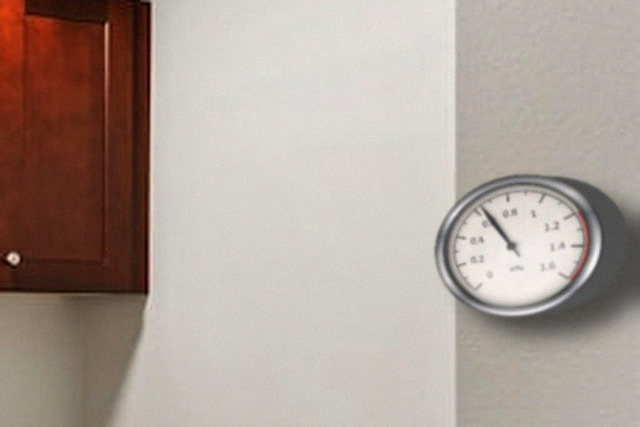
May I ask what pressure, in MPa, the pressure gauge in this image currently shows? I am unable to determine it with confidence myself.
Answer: 0.65 MPa
